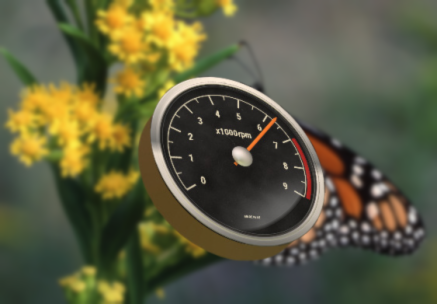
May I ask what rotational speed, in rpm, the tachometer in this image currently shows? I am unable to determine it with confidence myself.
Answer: 6250 rpm
